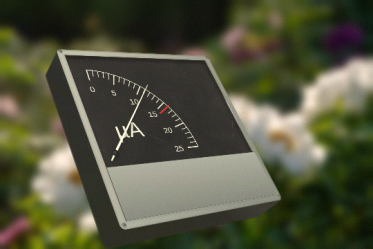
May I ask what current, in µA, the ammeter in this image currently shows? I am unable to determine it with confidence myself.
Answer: 11 µA
